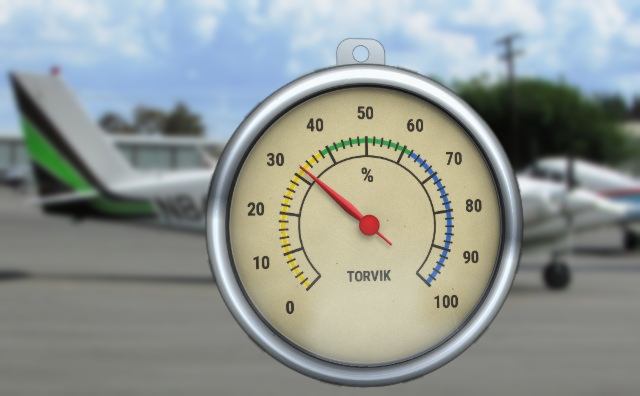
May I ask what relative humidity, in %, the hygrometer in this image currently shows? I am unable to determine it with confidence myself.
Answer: 32 %
